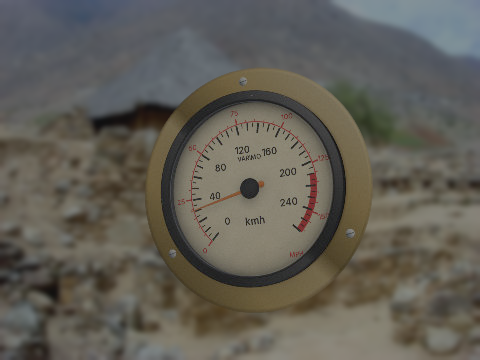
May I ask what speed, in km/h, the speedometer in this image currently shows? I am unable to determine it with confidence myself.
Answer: 30 km/h
